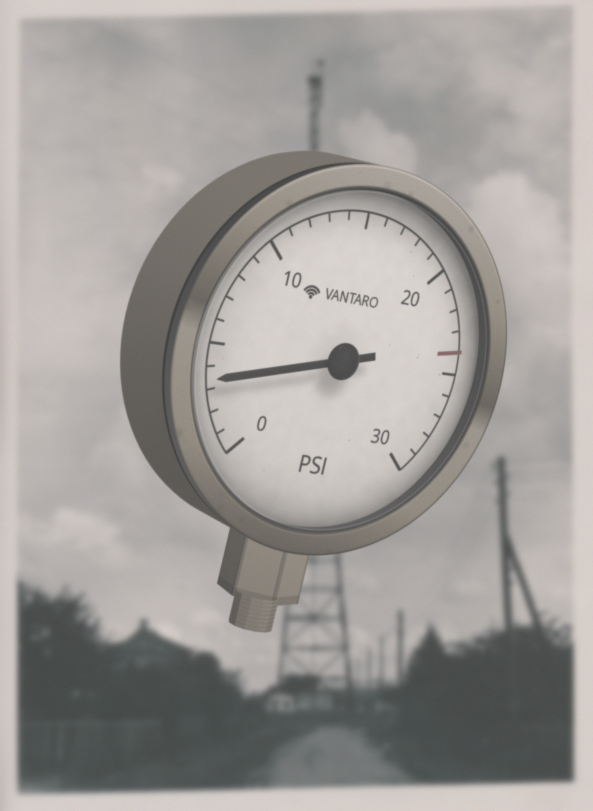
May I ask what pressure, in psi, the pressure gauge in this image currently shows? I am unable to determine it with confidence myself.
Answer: 3.5 psi
